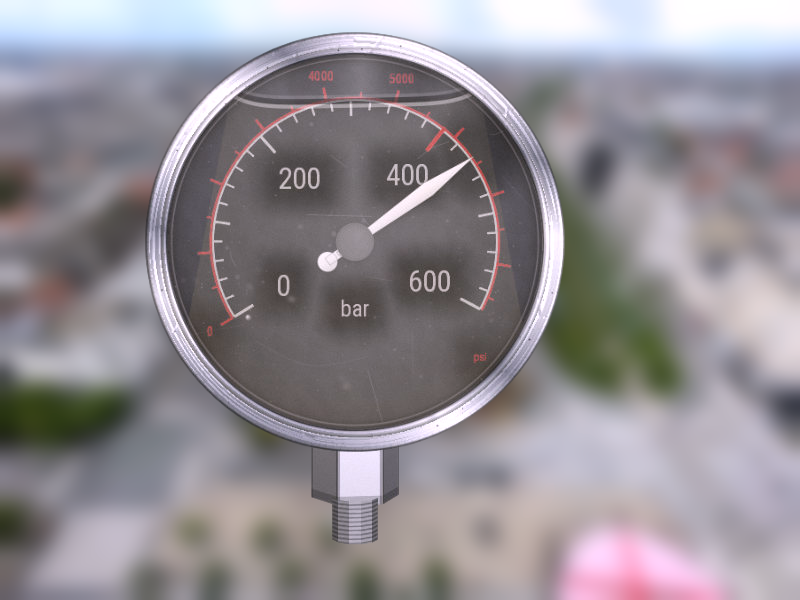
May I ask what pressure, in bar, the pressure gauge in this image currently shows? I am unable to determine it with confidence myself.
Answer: 440 bar
